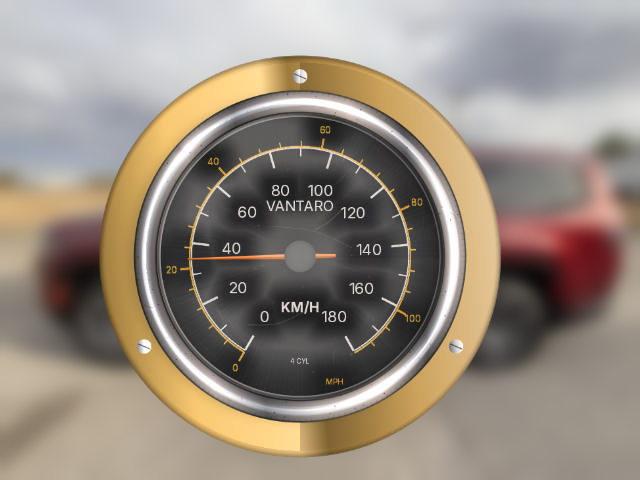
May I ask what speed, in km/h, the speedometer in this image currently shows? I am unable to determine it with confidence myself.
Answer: 35 km/h
